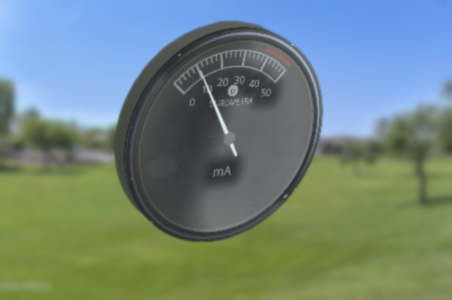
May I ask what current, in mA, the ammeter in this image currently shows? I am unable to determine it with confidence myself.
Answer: 10 mA
